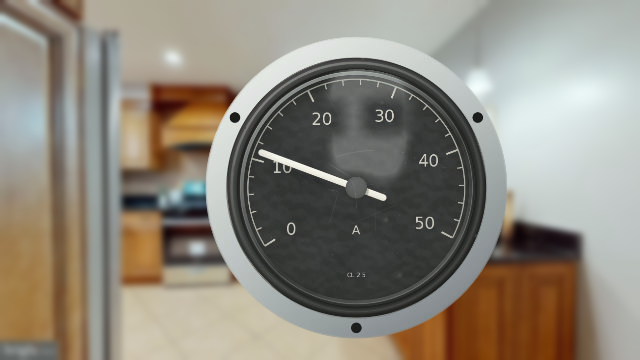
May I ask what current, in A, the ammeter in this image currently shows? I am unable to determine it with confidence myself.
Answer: 11 A
